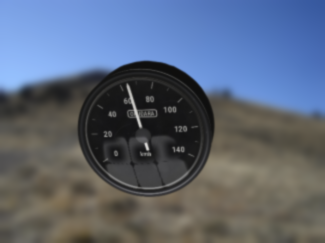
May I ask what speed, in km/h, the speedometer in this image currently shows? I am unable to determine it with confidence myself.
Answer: 65 km/h
